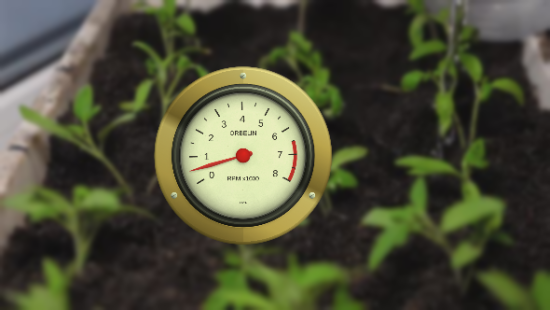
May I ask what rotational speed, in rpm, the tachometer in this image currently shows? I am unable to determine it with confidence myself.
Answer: 500 rpm
